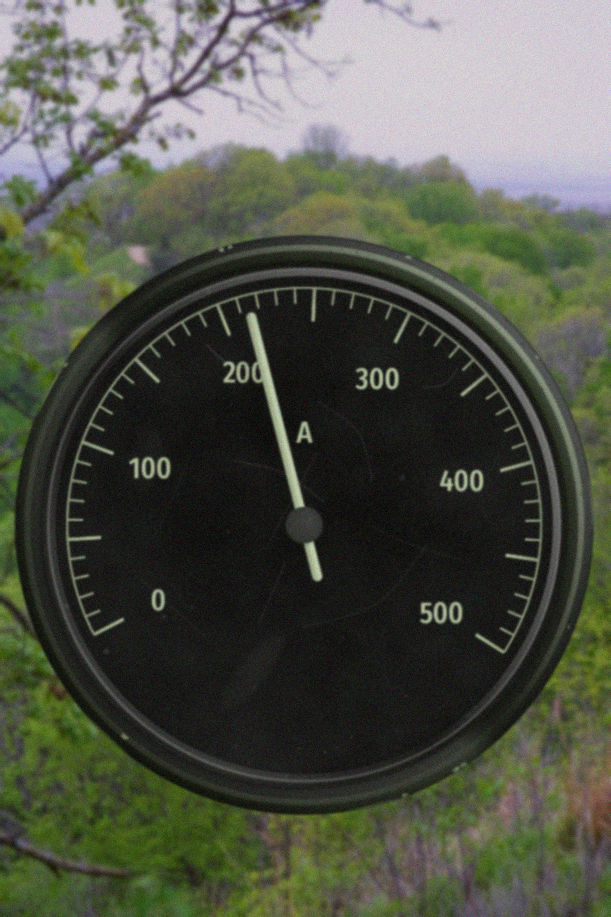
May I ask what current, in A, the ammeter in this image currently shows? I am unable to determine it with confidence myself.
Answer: 215 A
